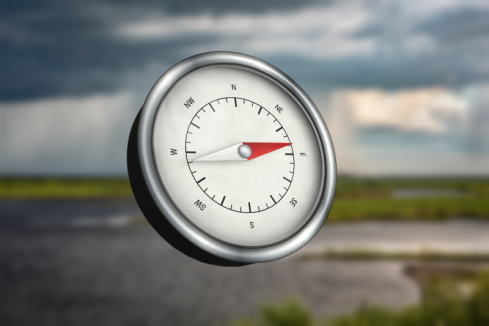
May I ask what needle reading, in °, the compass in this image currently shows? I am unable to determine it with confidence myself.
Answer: 80 °
